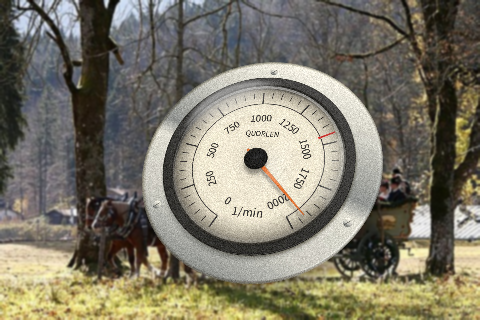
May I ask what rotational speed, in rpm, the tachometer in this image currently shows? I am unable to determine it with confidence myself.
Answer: 1925 rpm
